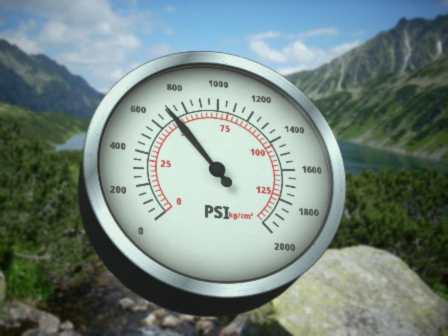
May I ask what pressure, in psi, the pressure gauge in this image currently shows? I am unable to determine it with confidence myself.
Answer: 700 psi
